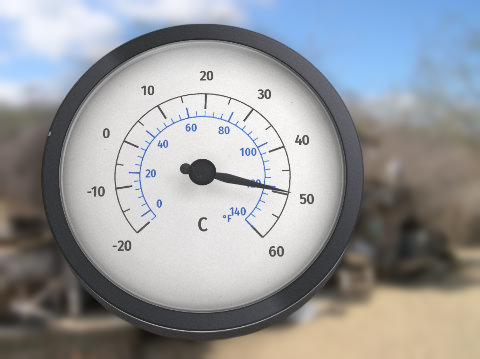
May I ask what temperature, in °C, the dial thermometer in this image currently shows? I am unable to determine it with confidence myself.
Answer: 50 °C
